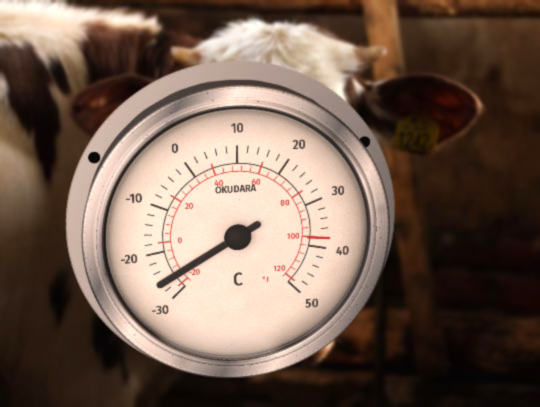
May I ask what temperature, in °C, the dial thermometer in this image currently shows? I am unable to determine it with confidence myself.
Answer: -26 °C
